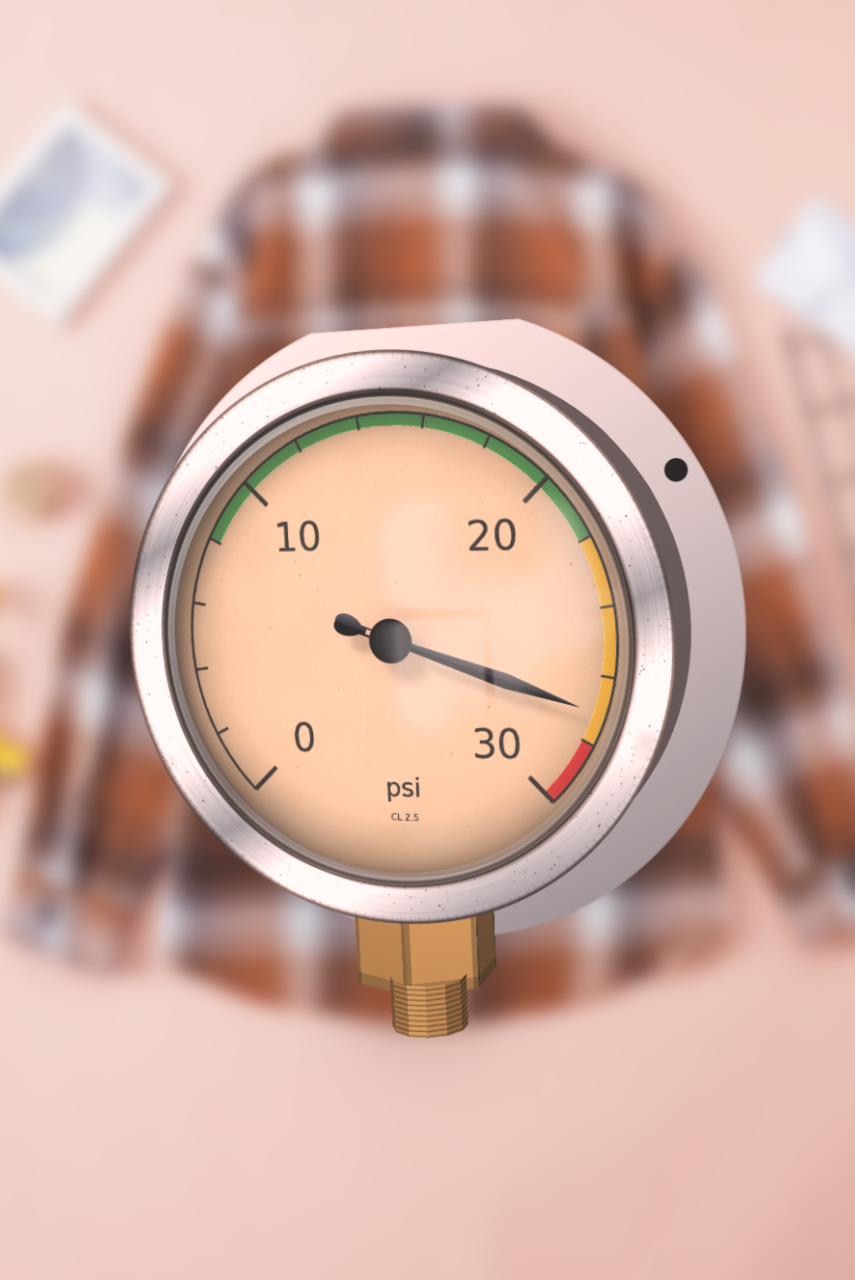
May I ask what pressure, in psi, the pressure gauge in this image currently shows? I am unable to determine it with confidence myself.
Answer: 27 psi
